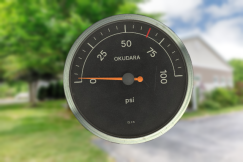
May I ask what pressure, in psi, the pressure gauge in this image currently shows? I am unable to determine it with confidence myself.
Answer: 2.5 psi
